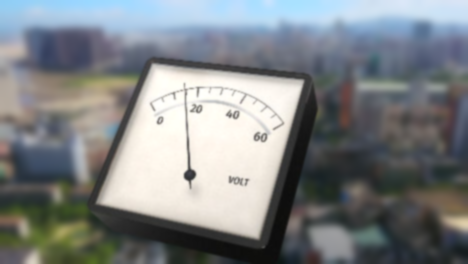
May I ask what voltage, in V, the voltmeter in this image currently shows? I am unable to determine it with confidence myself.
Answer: 15 V
